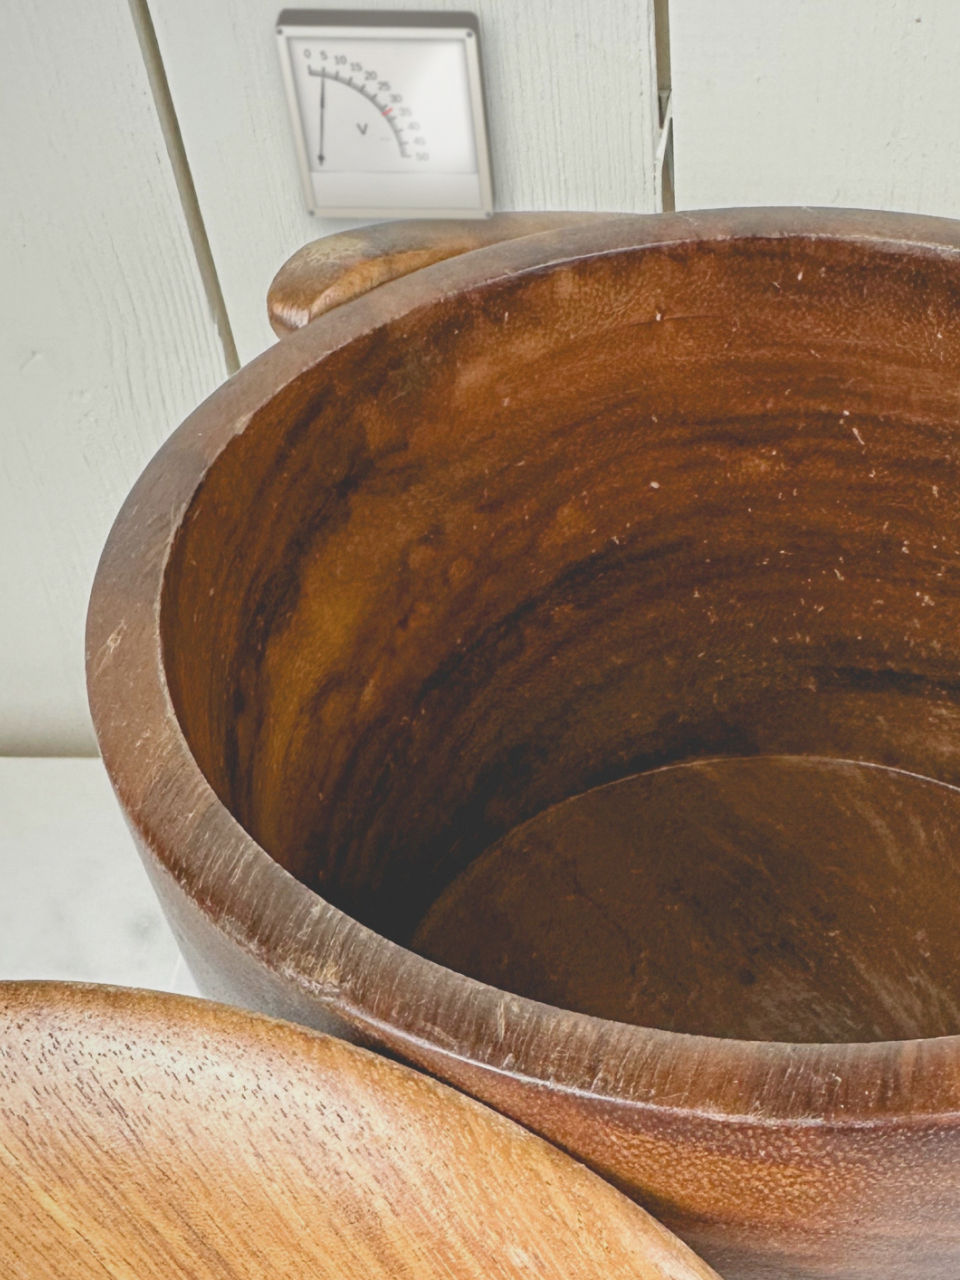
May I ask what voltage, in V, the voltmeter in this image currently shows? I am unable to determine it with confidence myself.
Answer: 5 V
